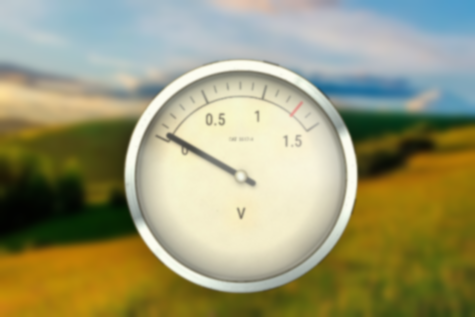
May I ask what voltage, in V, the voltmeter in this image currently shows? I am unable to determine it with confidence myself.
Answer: 0.05 V
